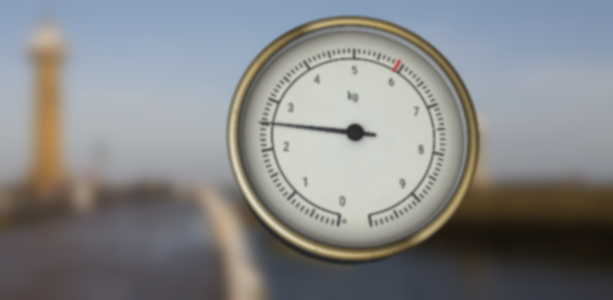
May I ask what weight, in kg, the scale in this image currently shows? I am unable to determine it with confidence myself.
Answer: 2.5 kg
